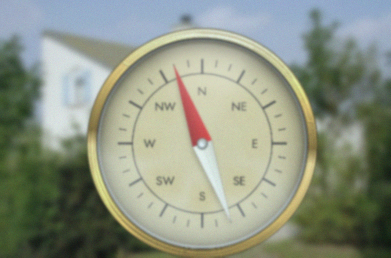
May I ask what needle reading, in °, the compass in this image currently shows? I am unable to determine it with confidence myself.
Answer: 340 °
